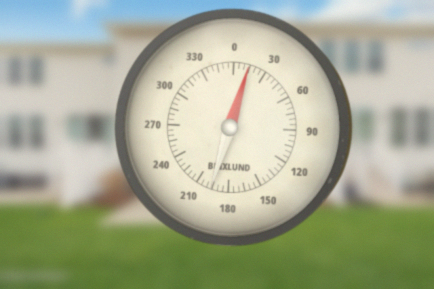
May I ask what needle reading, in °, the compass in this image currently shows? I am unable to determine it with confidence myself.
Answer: 15 °
